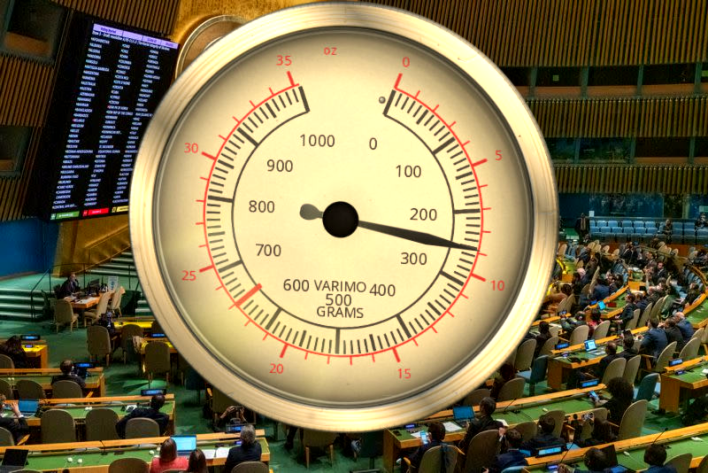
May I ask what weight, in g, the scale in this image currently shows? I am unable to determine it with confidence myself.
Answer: 250 g
